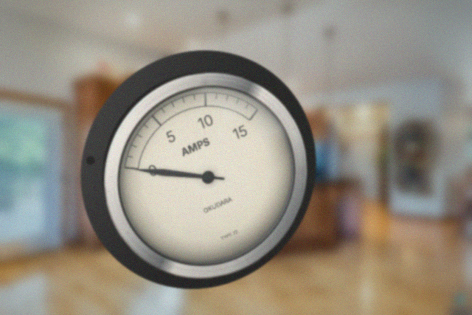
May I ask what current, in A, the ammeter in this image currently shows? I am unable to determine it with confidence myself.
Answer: 0 A
